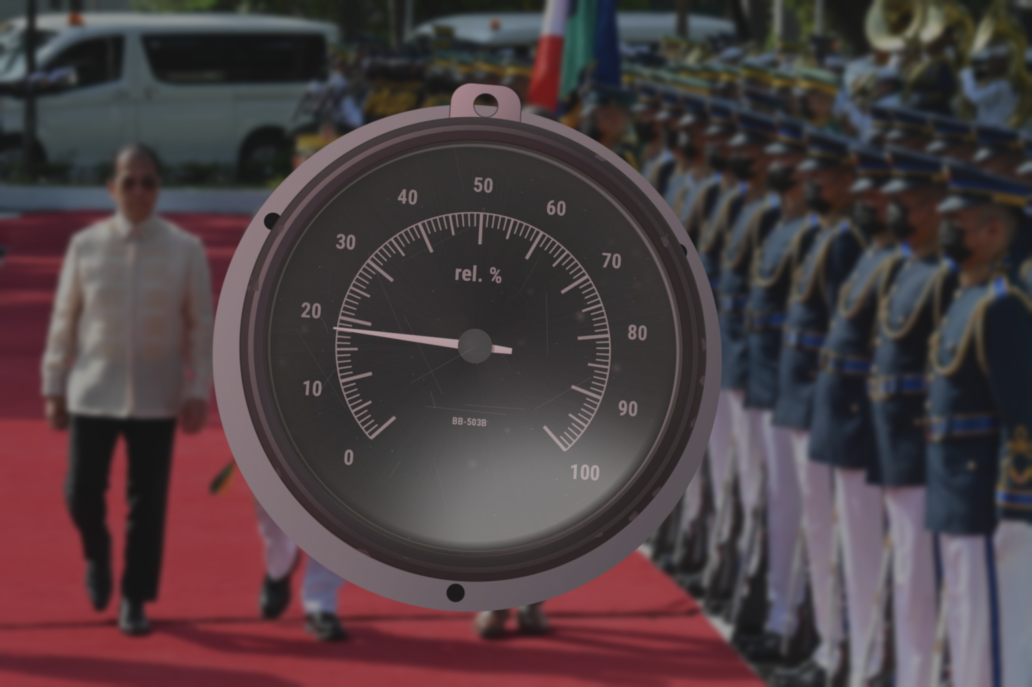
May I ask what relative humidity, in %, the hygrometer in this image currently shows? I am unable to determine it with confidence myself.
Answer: 18 %
